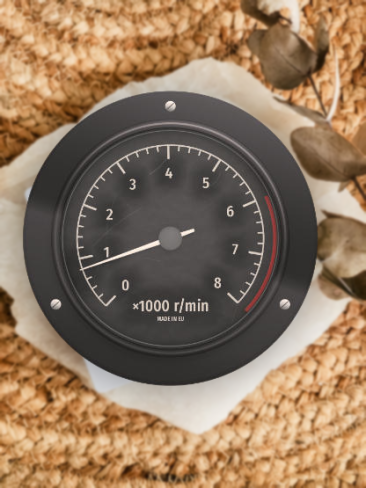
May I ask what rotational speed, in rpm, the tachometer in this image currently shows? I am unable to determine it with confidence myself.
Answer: 800 rpm
